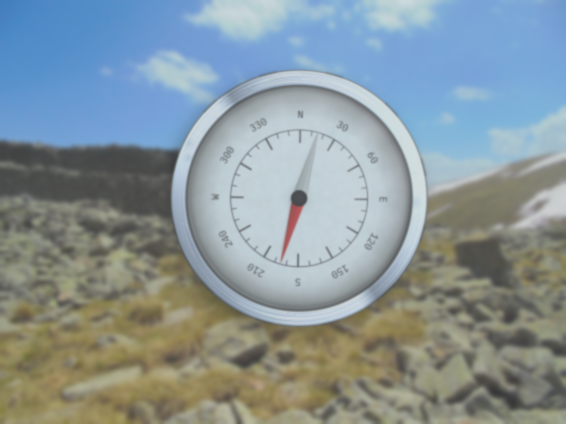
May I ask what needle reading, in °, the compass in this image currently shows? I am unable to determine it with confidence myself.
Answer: 195 °
